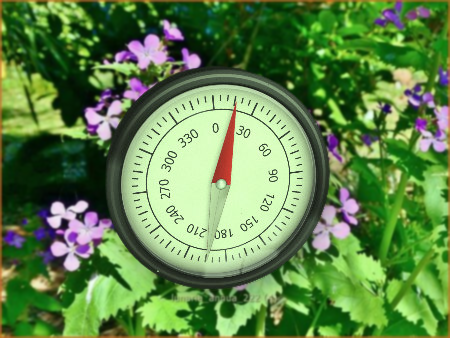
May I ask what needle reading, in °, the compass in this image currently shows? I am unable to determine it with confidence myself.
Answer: 15 °
